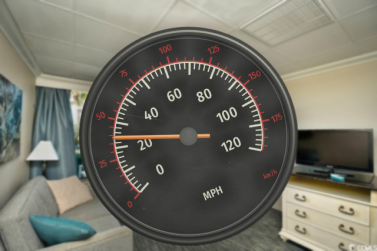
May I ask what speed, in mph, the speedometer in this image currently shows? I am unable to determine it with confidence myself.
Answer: 24 mph
